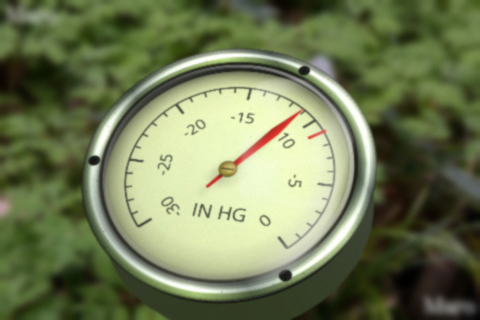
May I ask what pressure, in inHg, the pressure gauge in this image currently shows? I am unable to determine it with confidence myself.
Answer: -11 inHg
